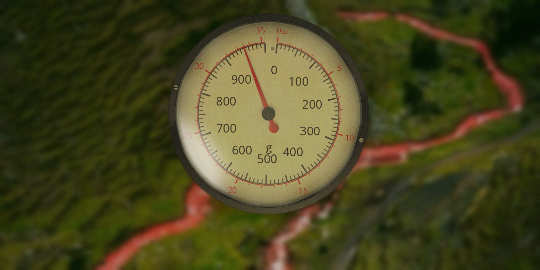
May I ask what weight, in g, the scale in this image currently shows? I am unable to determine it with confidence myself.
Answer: 950 g
